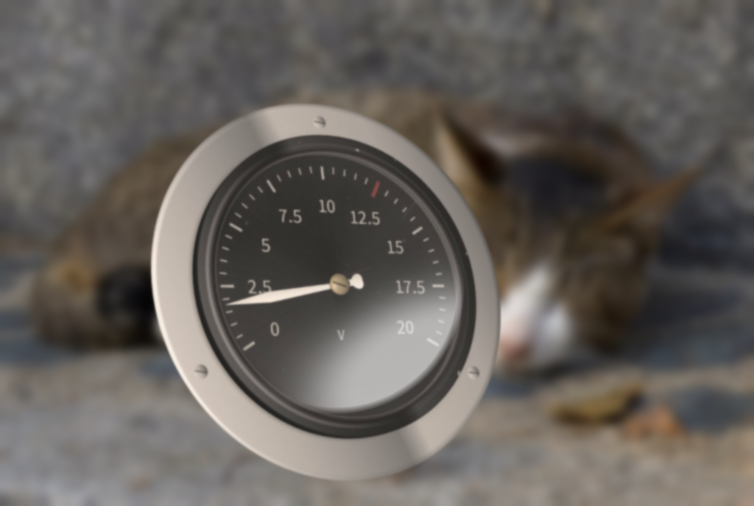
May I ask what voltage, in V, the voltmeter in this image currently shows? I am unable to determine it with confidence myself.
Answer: 1.75 V
